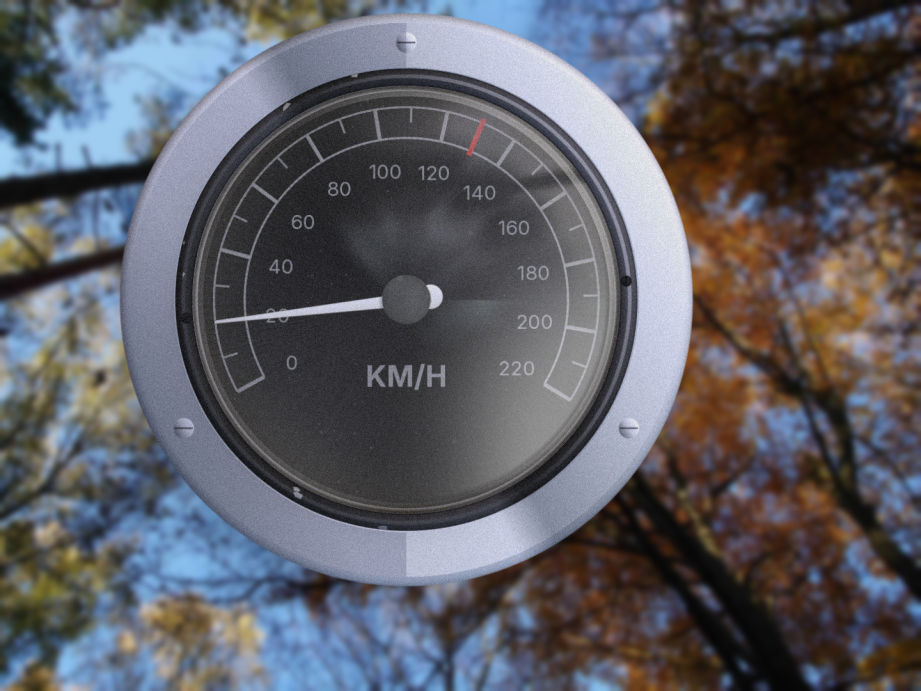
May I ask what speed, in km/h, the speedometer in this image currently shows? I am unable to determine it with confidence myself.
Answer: 20 km/h
